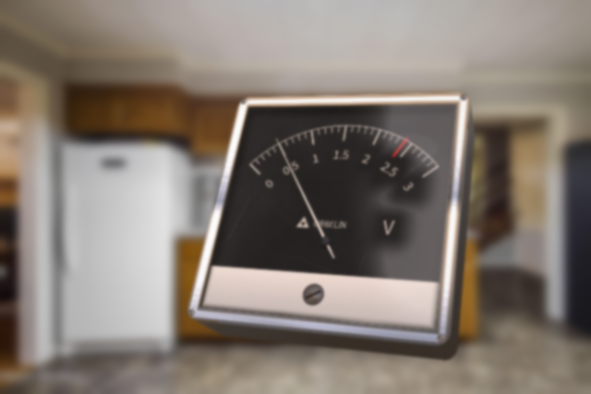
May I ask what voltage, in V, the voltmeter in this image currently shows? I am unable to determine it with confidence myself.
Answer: 0.5 V
